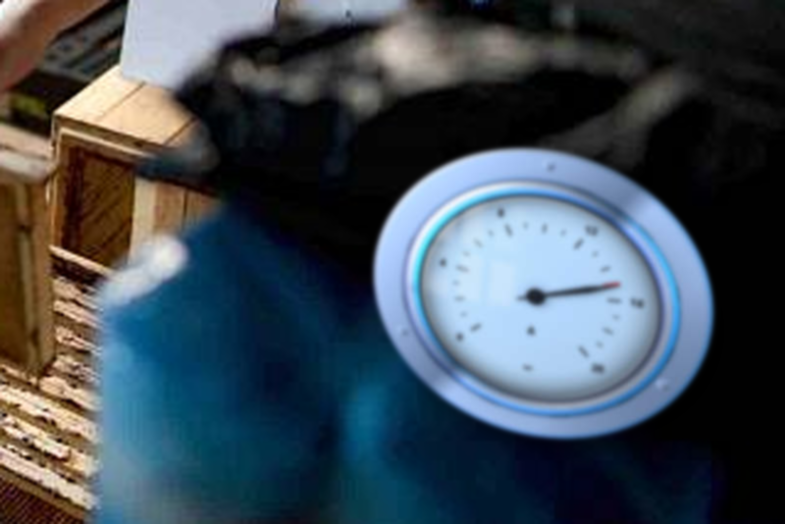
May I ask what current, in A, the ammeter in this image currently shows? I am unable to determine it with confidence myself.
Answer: 15 A
